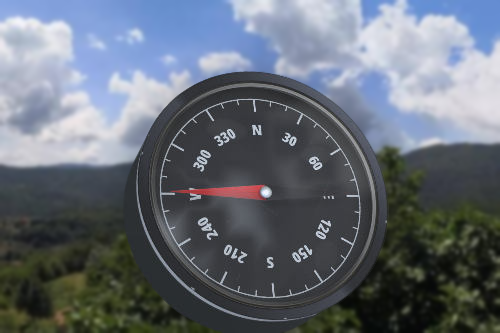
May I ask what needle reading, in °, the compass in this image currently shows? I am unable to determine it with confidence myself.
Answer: 270 °
